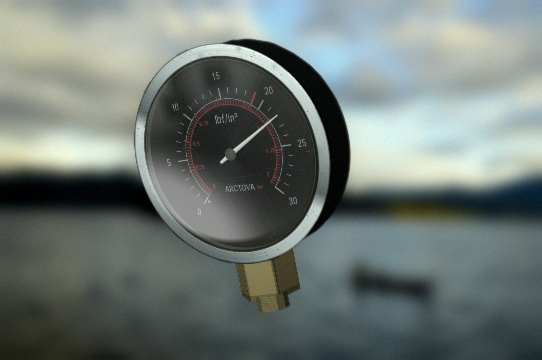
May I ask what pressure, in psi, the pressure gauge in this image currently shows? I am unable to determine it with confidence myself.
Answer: 22 psi
